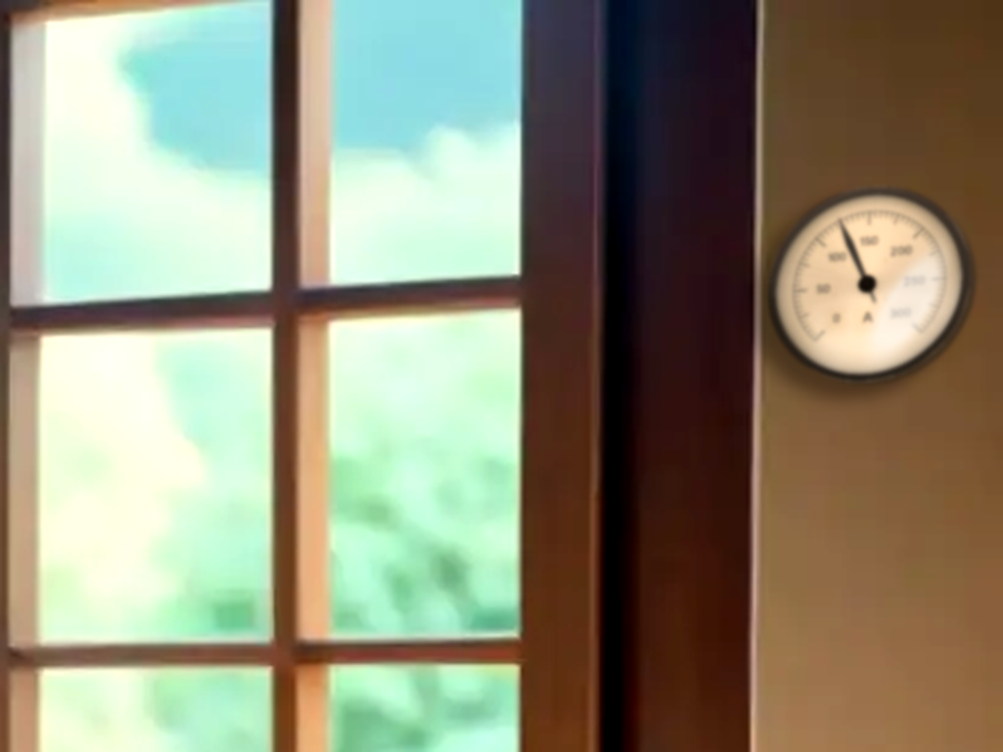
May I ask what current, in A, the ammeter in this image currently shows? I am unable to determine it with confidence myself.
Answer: 125 A
